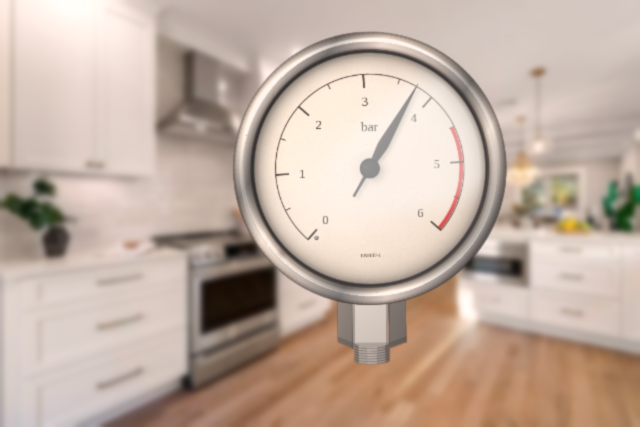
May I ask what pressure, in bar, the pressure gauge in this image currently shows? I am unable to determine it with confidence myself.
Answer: 3.75 bar
